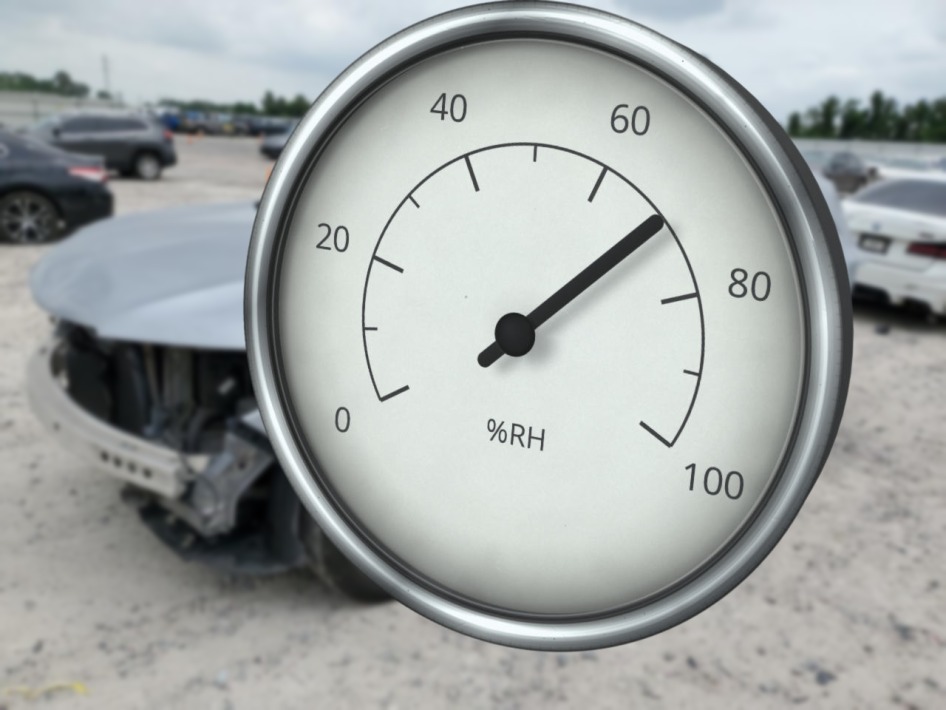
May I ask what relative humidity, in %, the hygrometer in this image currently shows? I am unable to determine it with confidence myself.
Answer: 70 %
